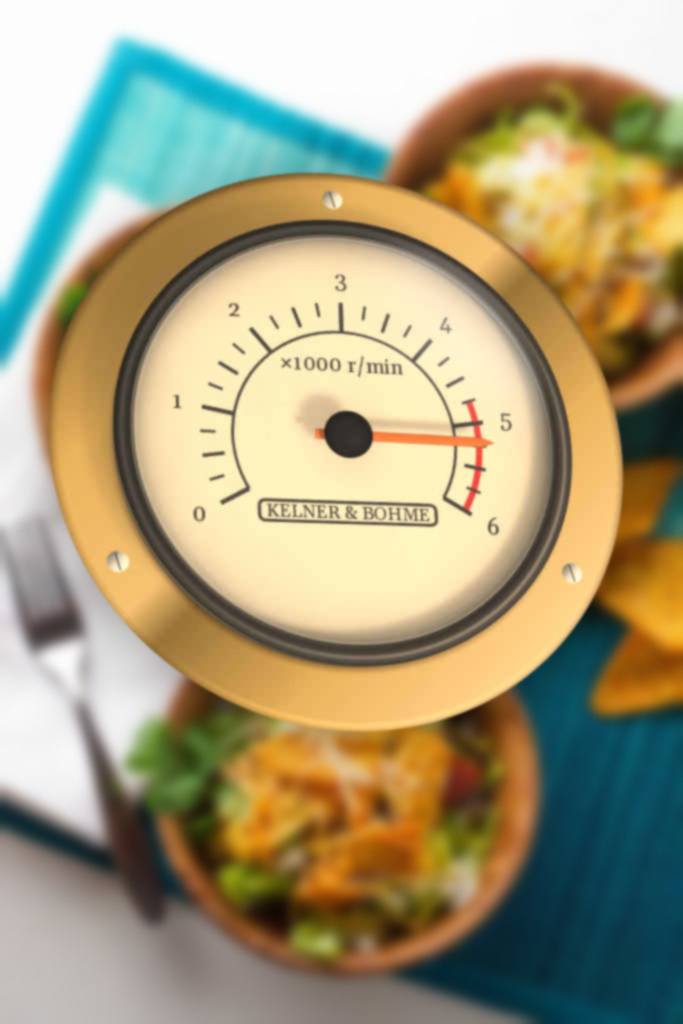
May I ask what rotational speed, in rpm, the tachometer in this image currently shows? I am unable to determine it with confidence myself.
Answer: 5250 rpm
